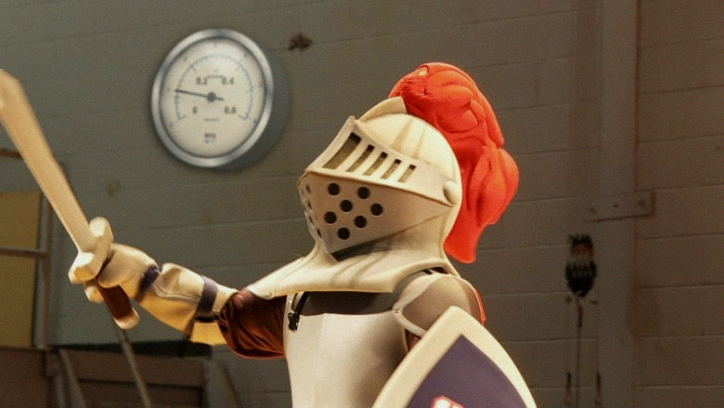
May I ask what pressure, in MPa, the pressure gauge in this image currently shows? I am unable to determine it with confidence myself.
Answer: 0.1 MPa
